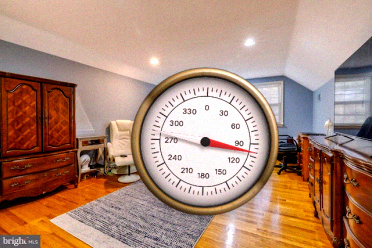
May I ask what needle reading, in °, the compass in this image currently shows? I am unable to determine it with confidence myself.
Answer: 100 °
